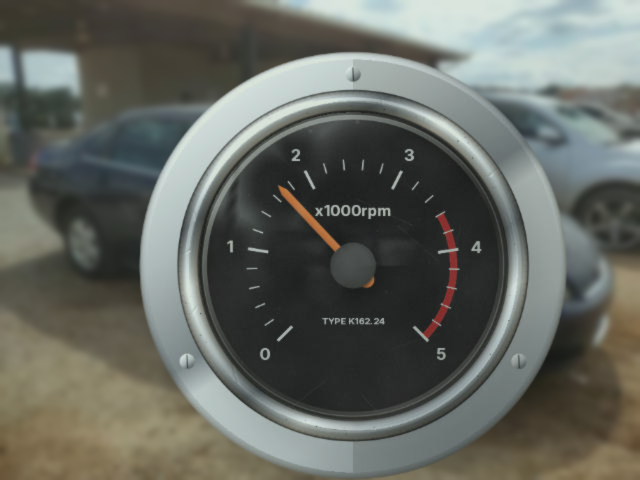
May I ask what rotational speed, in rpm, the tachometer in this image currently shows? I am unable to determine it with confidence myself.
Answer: 1700 rpm
